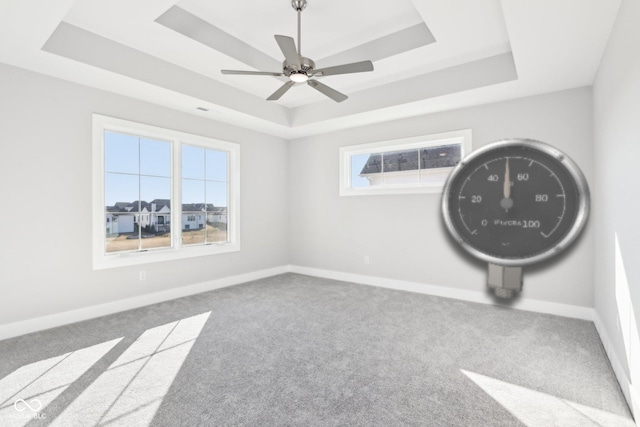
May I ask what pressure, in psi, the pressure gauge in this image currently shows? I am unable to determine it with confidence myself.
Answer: 50 psi
